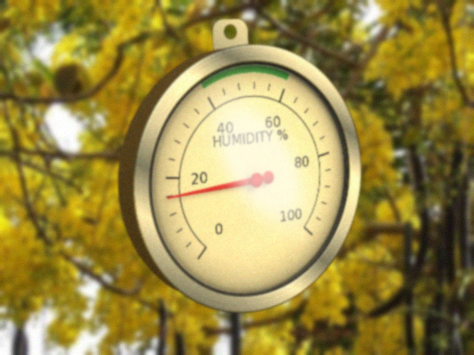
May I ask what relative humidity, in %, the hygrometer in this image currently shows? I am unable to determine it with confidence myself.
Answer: 16 %
